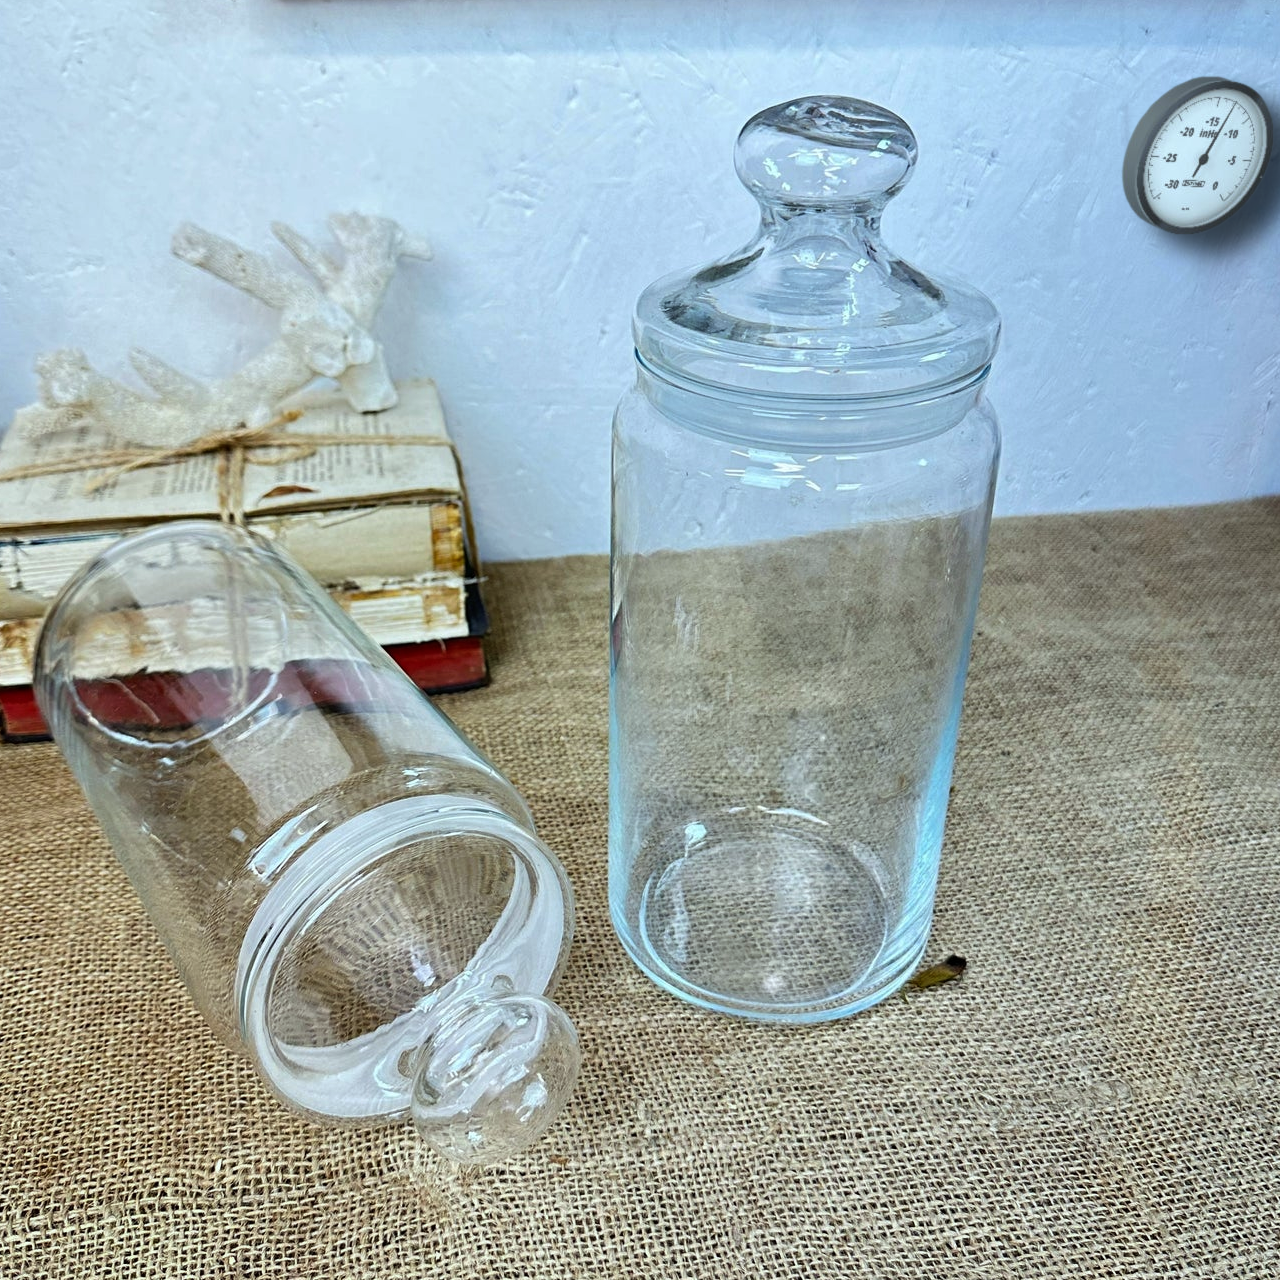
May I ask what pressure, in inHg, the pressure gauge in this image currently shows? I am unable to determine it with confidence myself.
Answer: -13 inHg
